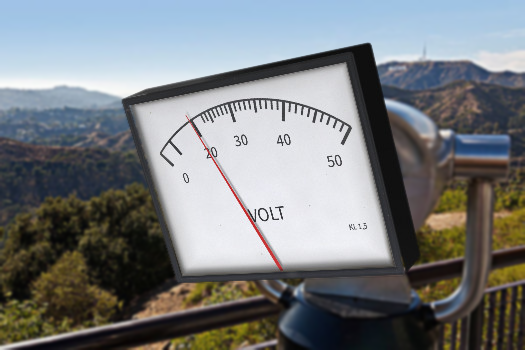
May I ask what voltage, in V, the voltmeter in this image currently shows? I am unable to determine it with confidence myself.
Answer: 20 V
